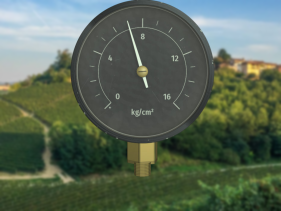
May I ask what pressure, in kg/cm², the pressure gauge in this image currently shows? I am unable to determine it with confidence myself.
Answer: 7 kg/cm²
